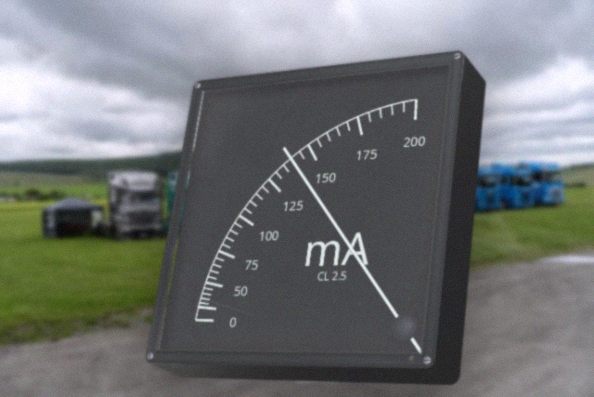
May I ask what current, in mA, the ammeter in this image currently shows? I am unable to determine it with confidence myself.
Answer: 140 mA
